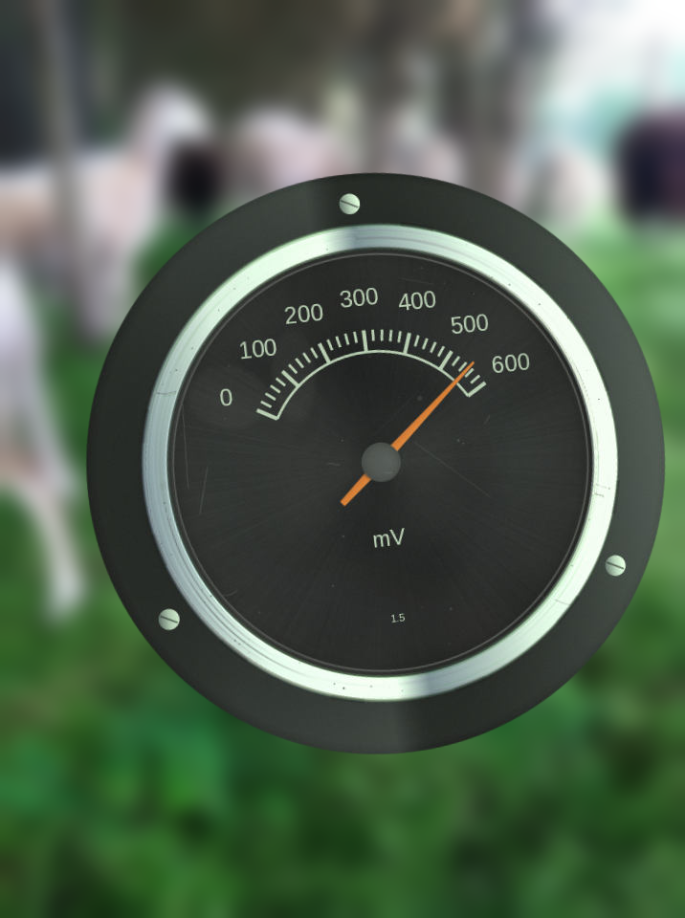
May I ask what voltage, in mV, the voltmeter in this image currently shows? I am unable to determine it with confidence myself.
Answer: 550 mV
